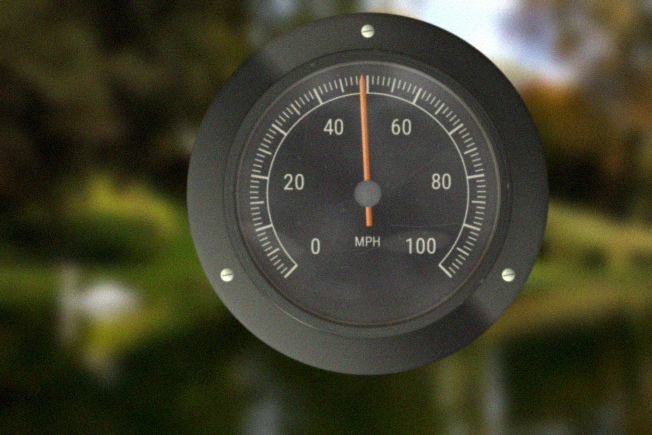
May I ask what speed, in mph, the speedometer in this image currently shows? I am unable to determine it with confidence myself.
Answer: 49 mph
